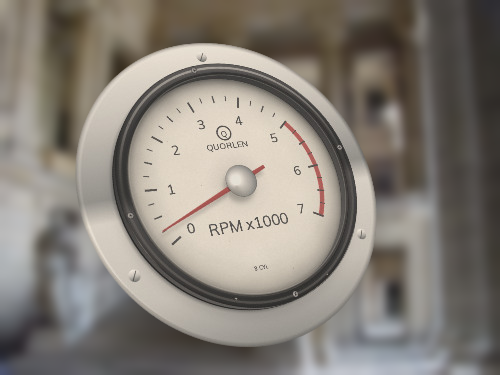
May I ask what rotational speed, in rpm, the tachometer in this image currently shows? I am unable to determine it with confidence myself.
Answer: 250 rpm
